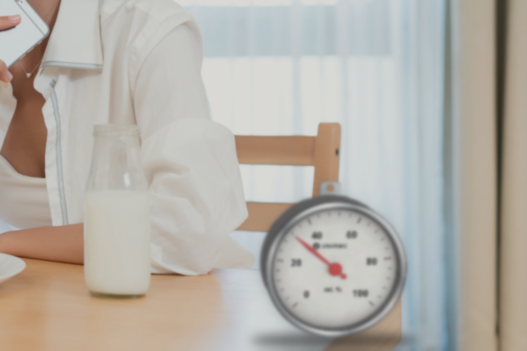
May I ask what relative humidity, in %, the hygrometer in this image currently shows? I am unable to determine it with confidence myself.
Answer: 32 %
